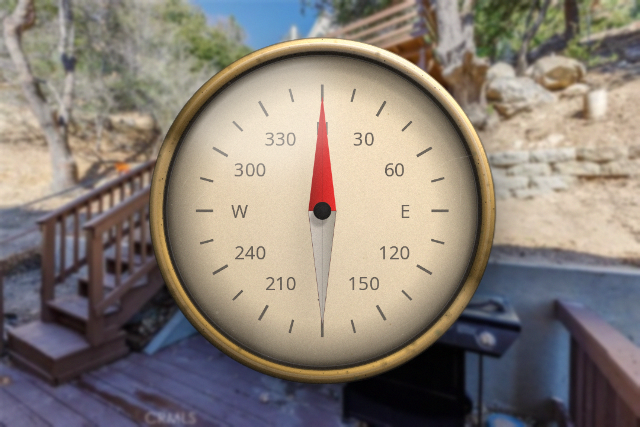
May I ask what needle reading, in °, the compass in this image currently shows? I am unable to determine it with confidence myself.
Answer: 0 °
